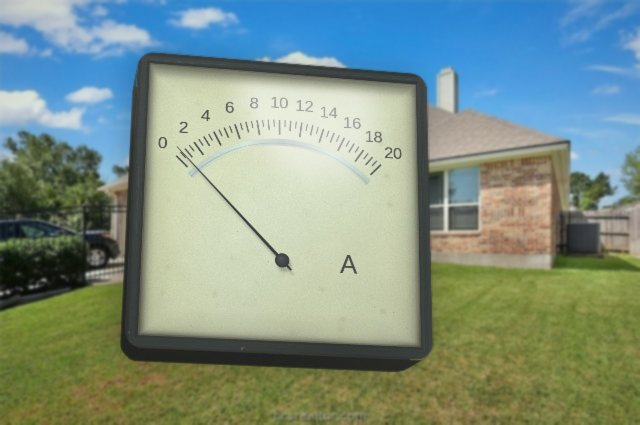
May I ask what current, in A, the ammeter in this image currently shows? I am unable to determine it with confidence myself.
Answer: 0.5 A
